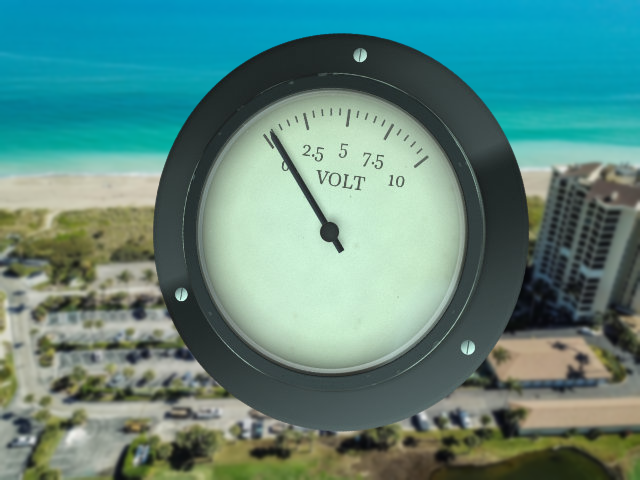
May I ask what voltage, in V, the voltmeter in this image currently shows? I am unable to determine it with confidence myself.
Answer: 0.5 V
